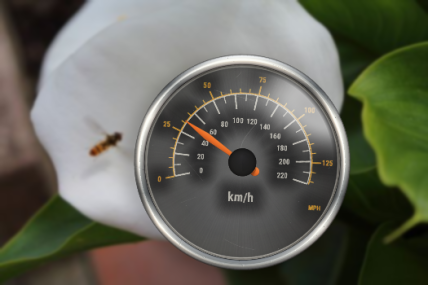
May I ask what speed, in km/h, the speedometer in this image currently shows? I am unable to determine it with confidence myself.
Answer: 50 km/h
